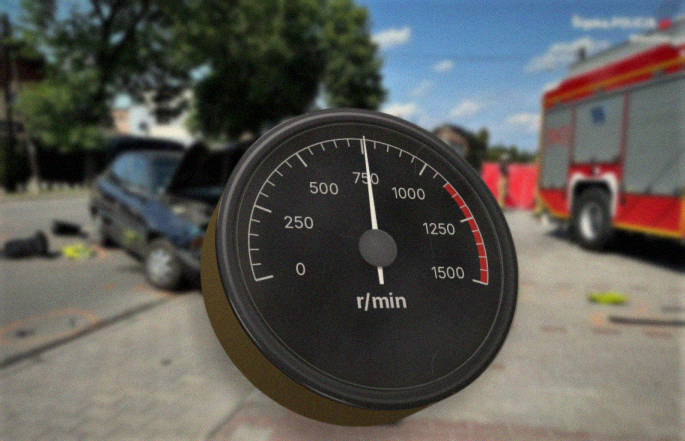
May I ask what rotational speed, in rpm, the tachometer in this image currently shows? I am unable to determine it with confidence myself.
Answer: 750 rpm
